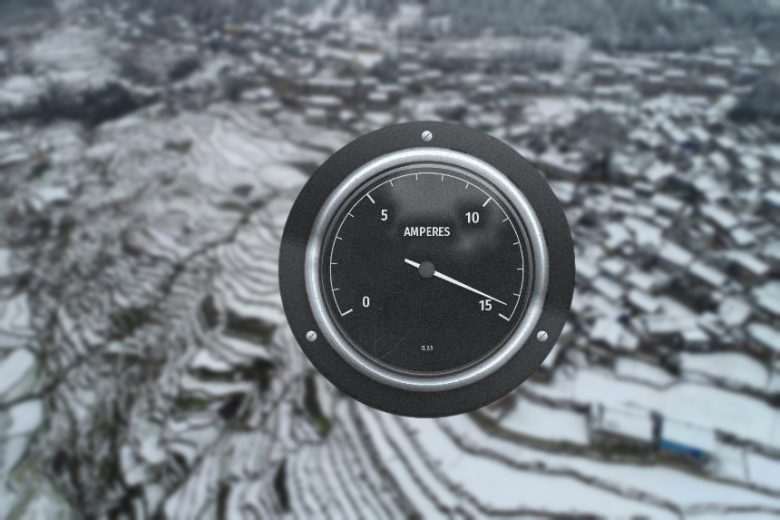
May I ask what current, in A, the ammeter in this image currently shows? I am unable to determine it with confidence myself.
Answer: 14.5 A
